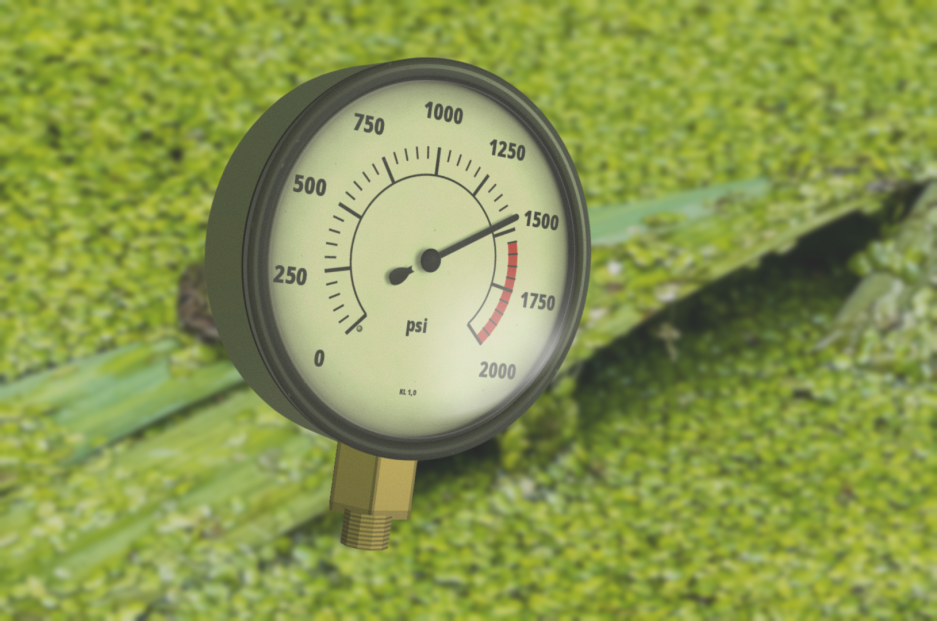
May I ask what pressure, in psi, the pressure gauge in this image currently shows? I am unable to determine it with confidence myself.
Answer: 1450 psi
